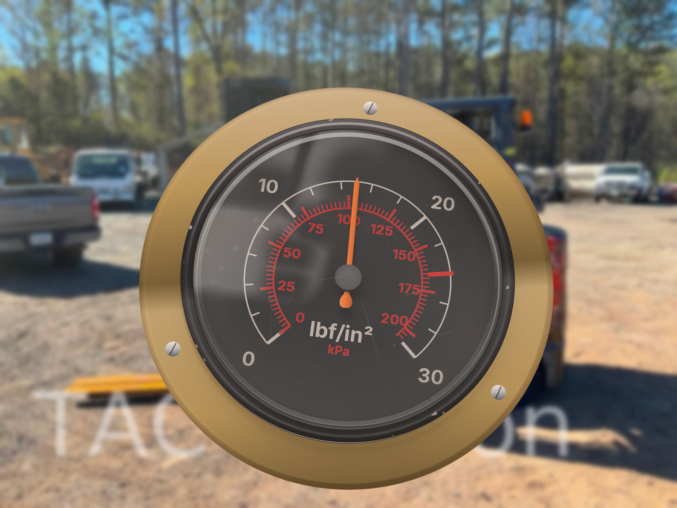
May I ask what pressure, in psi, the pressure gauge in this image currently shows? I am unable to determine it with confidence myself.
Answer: 15 psi
